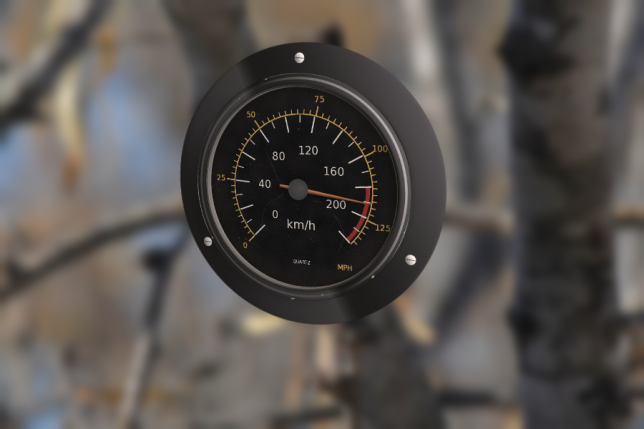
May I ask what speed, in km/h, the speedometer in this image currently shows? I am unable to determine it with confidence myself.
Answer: 190 km/h
